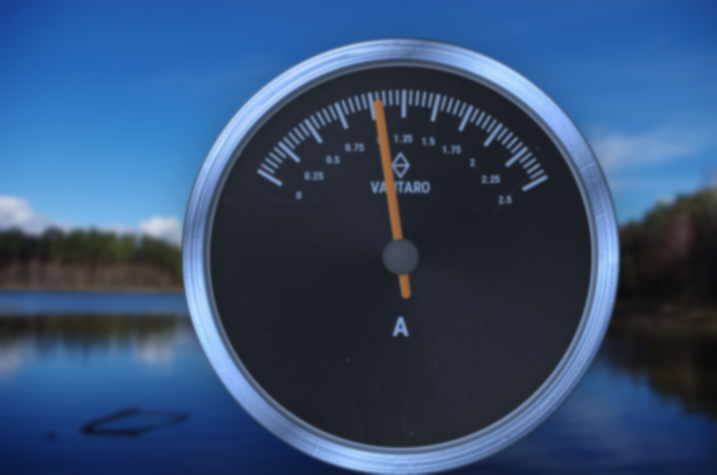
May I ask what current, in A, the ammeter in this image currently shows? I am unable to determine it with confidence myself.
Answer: 1.05 A
